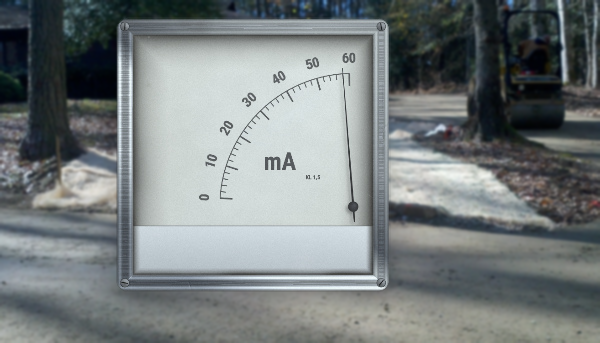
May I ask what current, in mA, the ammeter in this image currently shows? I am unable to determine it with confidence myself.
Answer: 58 mA
